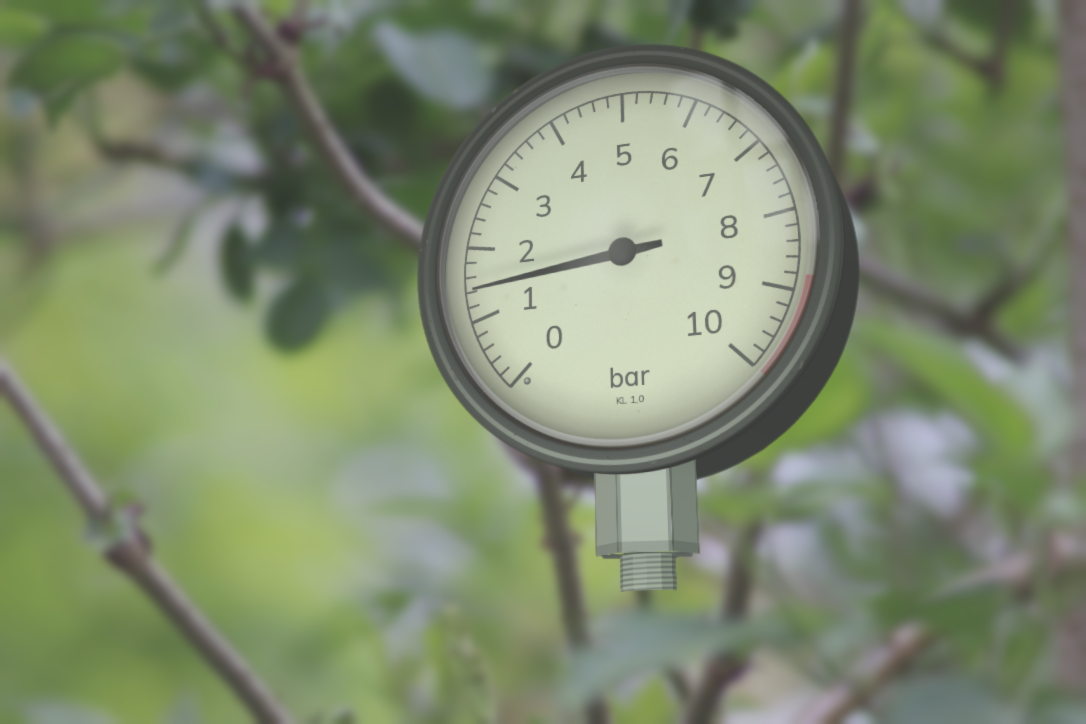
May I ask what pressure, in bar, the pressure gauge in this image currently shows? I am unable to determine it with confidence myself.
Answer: 1.4 bar
